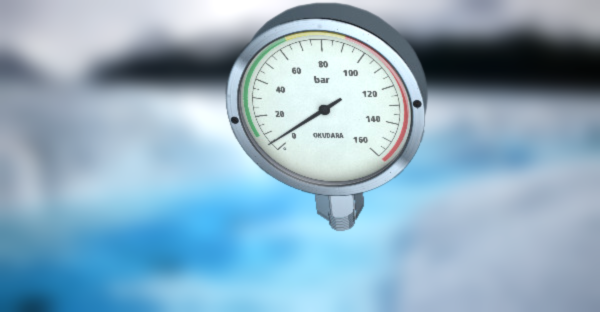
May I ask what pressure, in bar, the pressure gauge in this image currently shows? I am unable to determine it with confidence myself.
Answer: 5 bar
